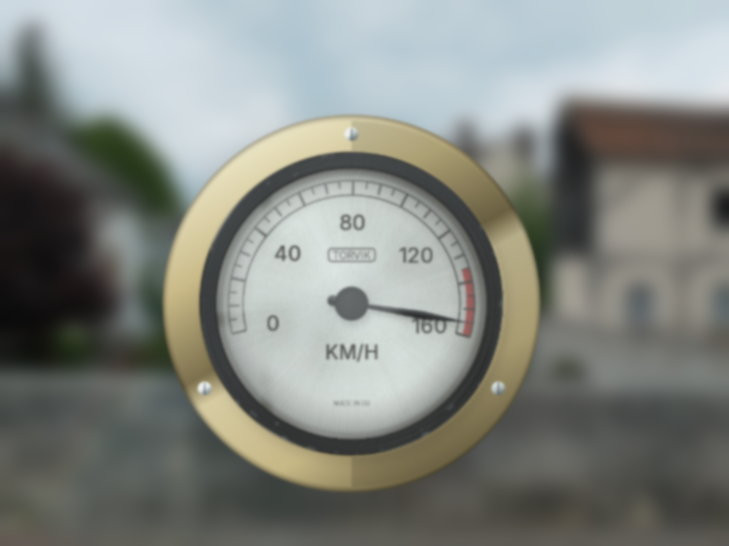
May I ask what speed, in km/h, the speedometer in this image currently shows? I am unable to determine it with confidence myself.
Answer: 155 km/h
